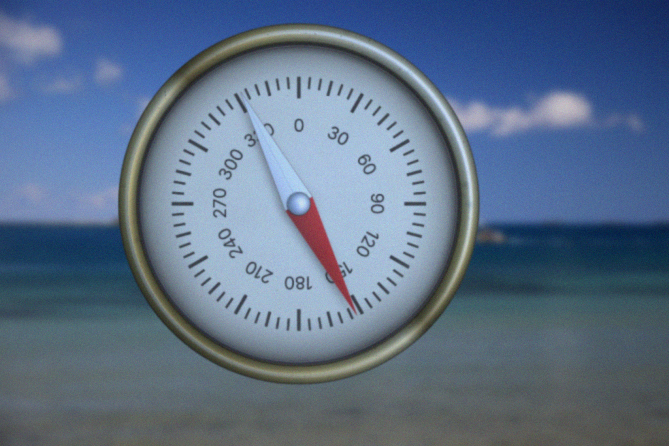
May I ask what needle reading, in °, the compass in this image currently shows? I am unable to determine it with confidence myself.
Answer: 152.5 °
